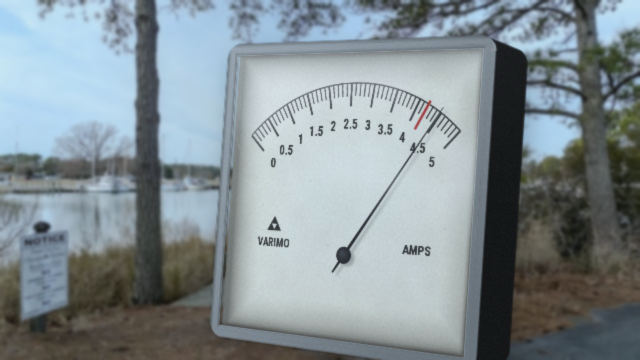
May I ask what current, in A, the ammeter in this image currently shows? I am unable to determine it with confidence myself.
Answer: 4.5 A
